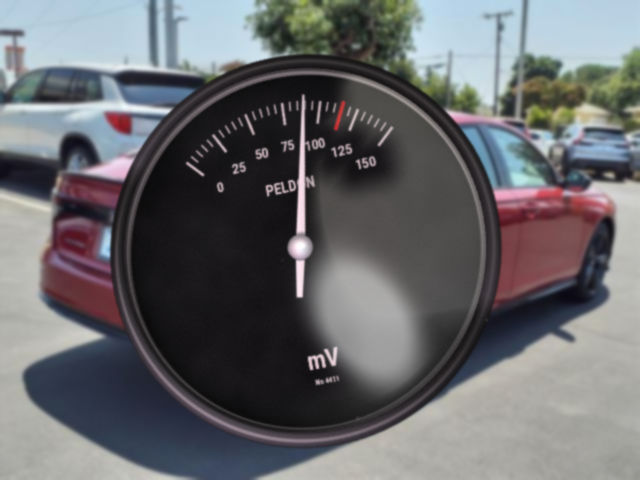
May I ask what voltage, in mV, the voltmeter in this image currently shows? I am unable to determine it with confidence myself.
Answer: 90 mV
